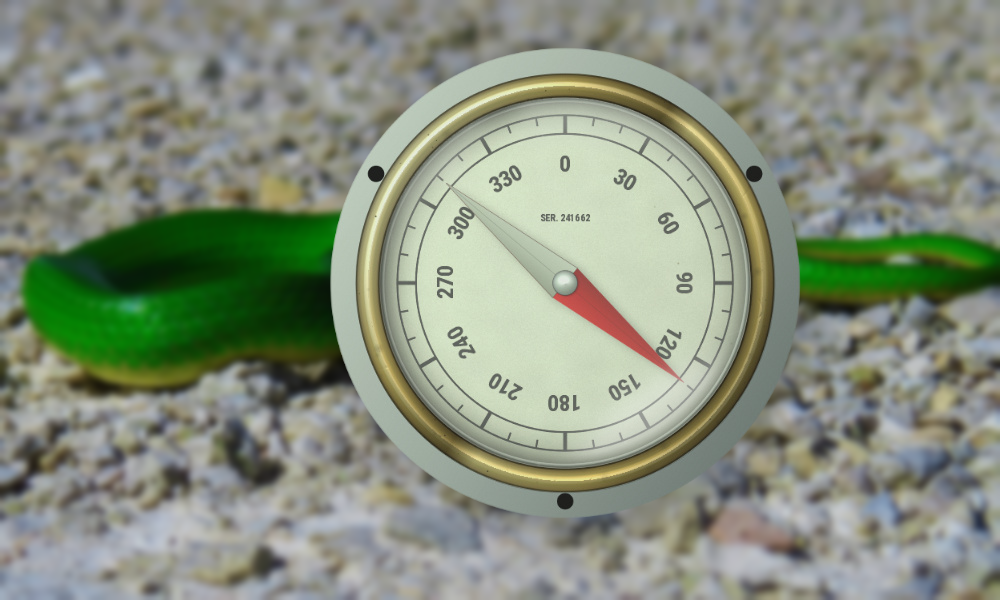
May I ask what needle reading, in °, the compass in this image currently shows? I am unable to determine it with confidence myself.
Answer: 130 °
